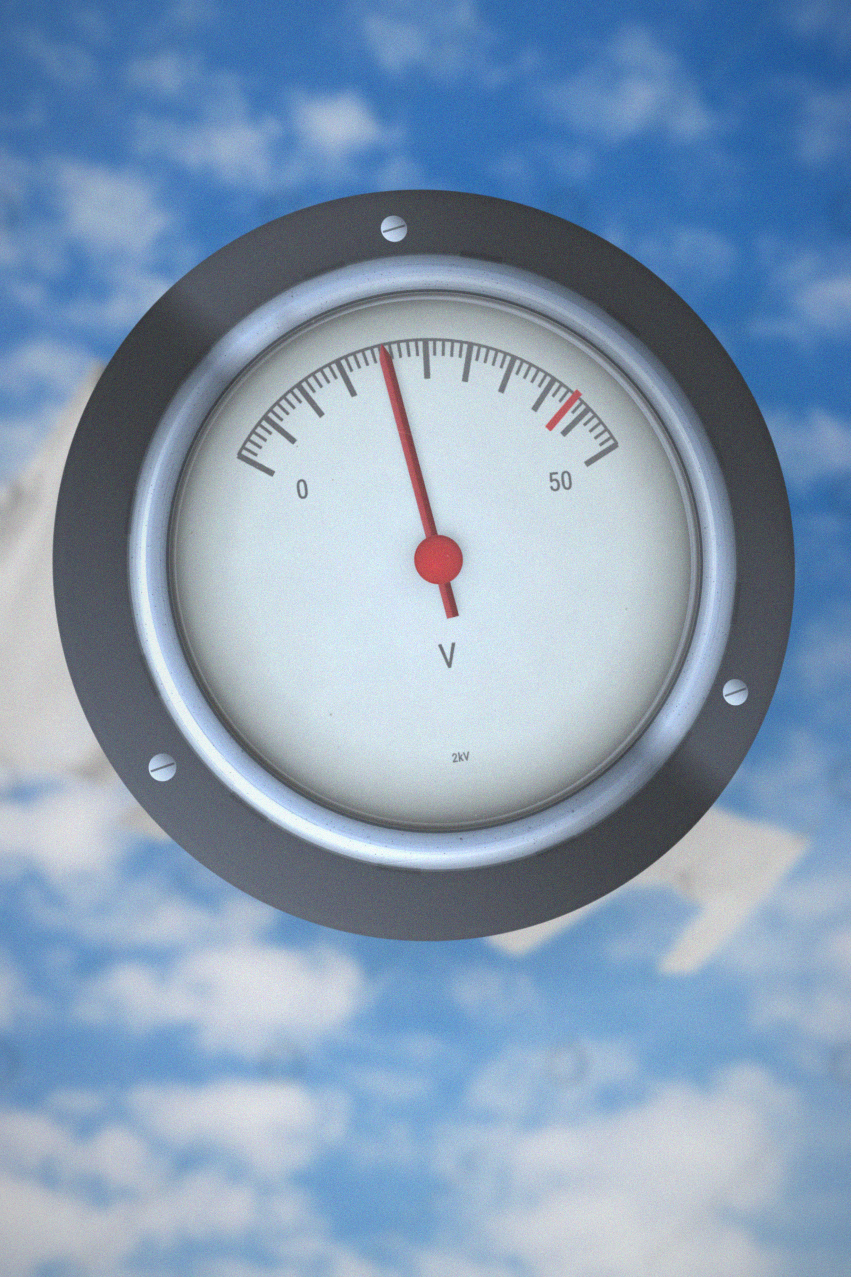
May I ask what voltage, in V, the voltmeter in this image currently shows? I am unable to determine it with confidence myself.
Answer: 20 V
